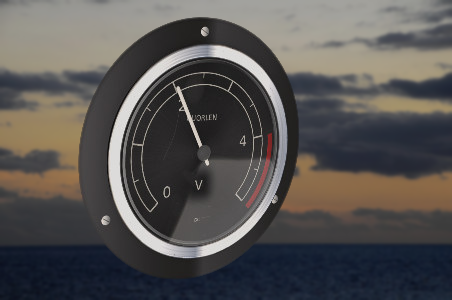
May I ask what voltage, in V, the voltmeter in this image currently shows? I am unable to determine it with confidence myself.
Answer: 2 V
